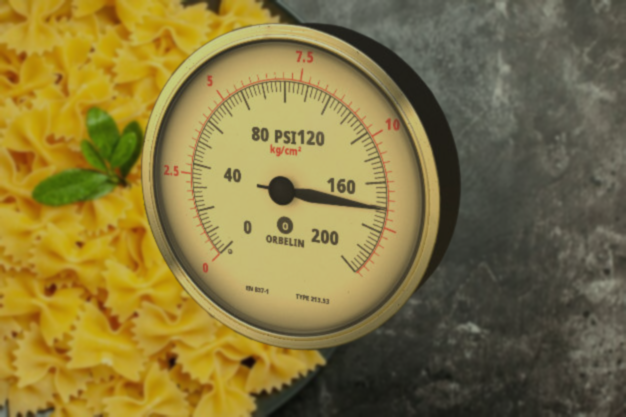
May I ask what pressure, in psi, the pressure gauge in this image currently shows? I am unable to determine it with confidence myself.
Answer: 170 psi
